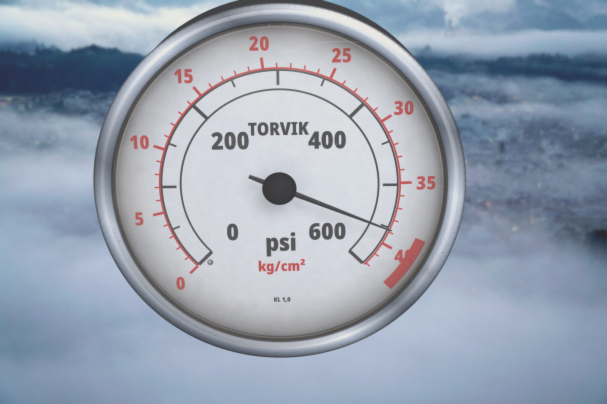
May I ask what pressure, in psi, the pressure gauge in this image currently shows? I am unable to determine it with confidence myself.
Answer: 550 psi
